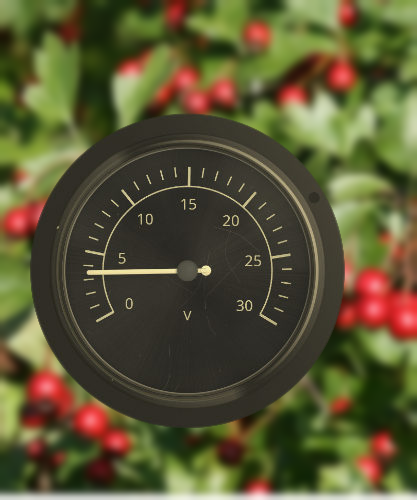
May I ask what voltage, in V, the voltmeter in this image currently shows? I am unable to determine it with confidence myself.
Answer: 3.5 V
